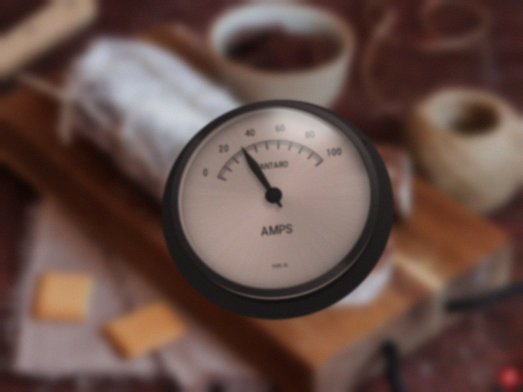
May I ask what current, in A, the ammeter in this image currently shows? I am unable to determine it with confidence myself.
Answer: 30 A
